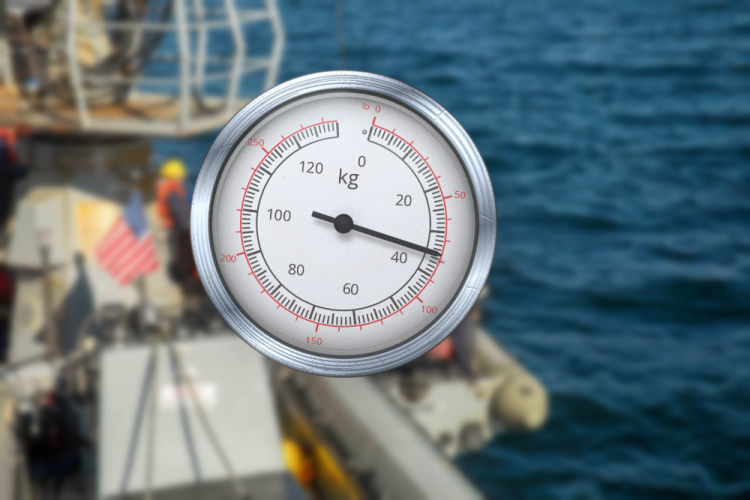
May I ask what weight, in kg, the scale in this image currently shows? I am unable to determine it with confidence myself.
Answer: 35 kg
